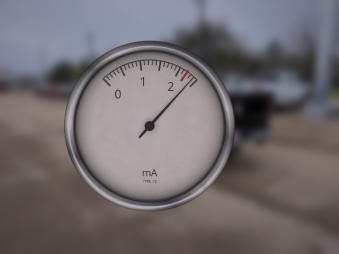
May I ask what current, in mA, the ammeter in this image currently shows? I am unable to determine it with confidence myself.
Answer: 2.4 mA
